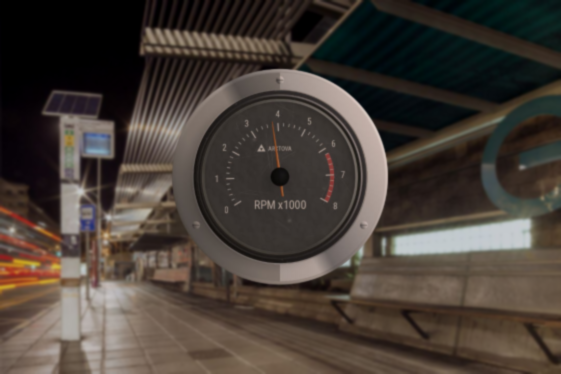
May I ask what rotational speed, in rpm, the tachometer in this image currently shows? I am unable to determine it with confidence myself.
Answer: 3800 rpm
